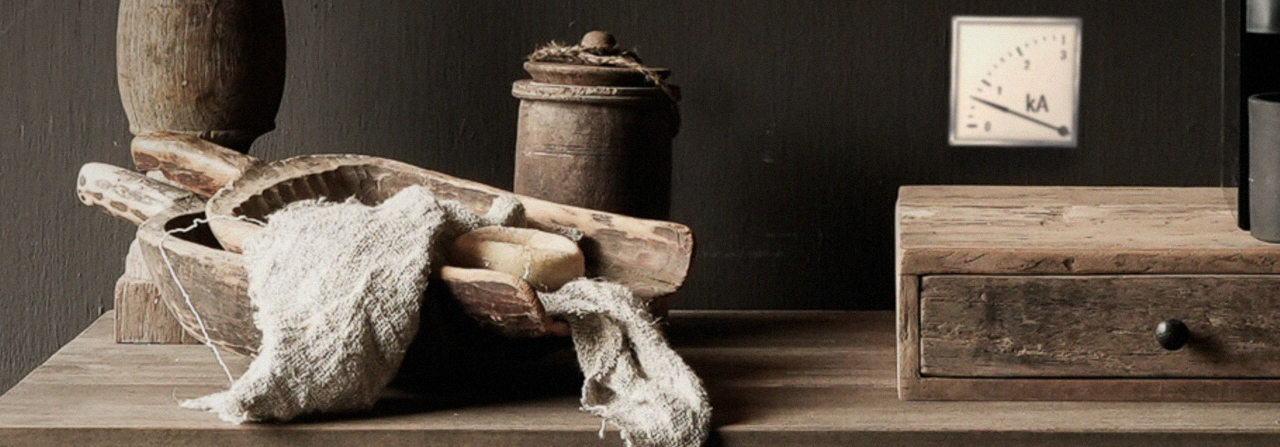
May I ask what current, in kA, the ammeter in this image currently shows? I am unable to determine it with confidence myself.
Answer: 0.6 kA
